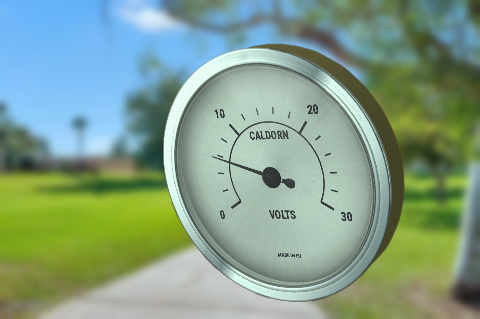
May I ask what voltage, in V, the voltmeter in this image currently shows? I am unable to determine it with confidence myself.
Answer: 6 V
